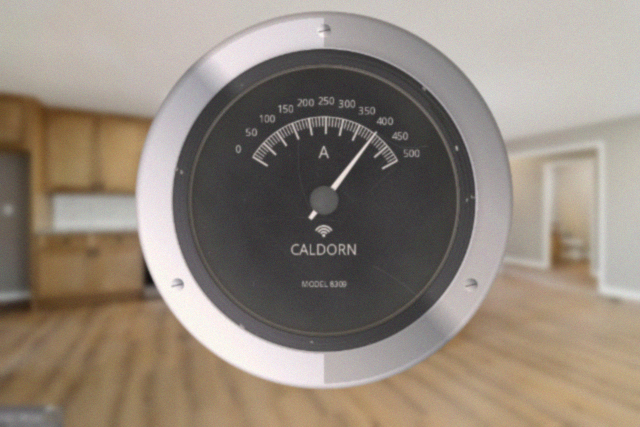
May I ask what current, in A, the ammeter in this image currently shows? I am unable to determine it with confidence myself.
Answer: 400 A
